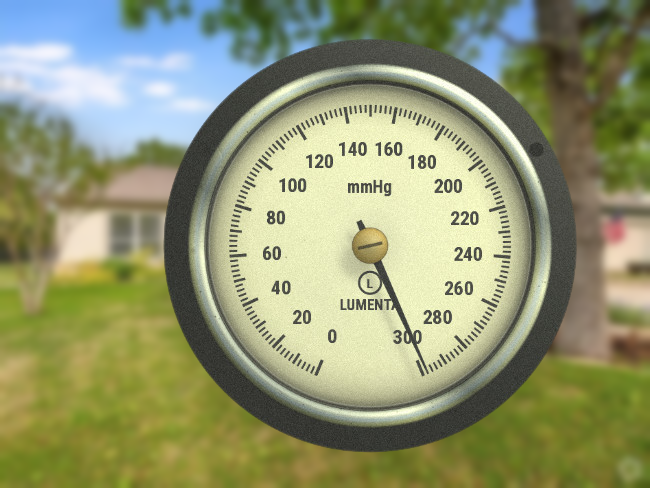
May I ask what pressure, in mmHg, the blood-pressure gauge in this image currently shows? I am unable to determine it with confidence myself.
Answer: 298 mmHg
